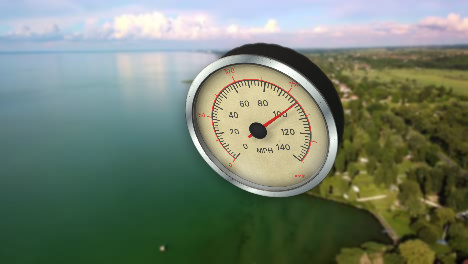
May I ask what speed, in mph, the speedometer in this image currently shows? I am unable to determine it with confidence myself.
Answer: 100 mph
